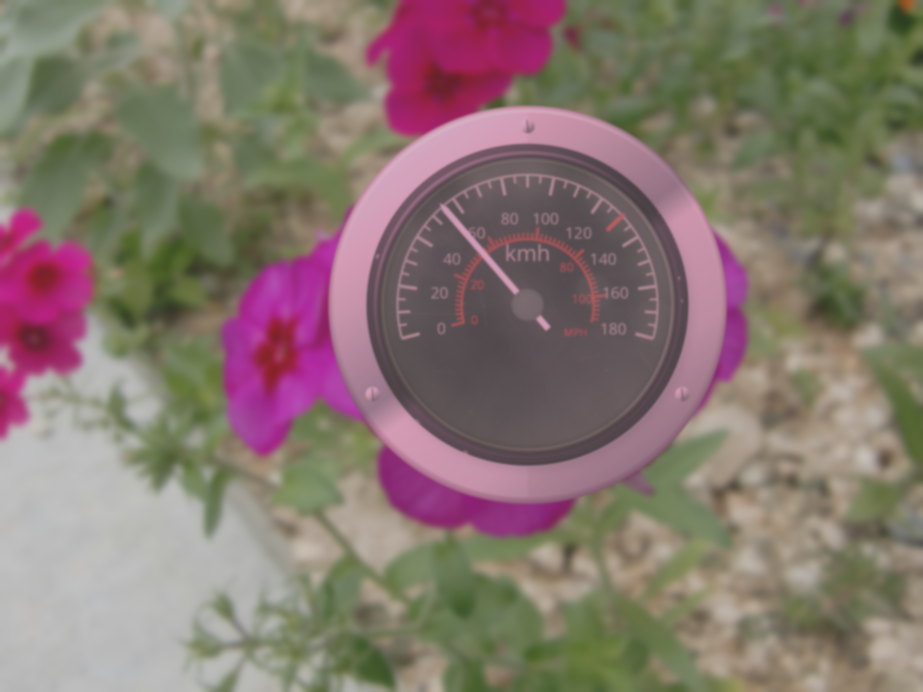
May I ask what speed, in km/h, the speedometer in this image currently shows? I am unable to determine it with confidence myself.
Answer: 55 km/h
